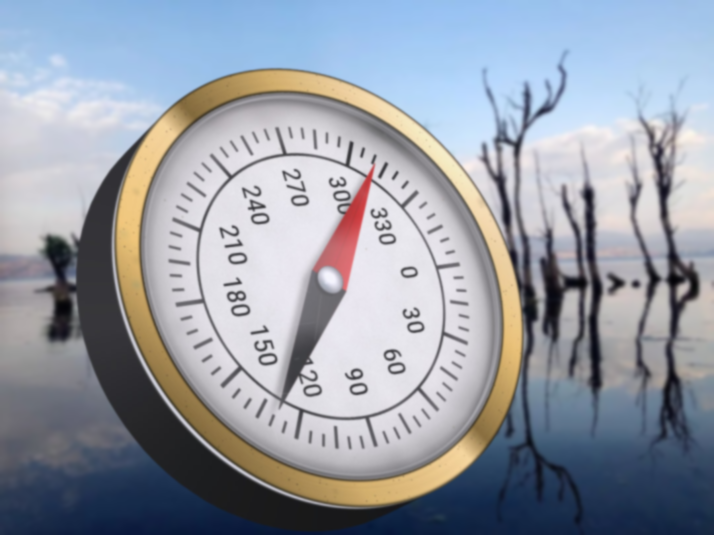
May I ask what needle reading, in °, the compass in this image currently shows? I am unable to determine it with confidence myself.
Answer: 310 °
